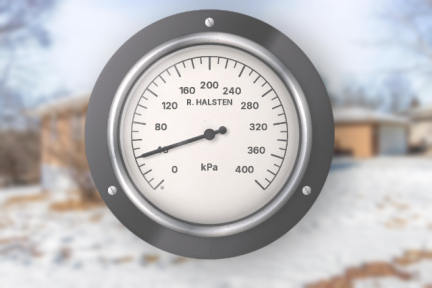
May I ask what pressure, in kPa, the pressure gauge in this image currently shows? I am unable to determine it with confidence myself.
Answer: 40 kPa
